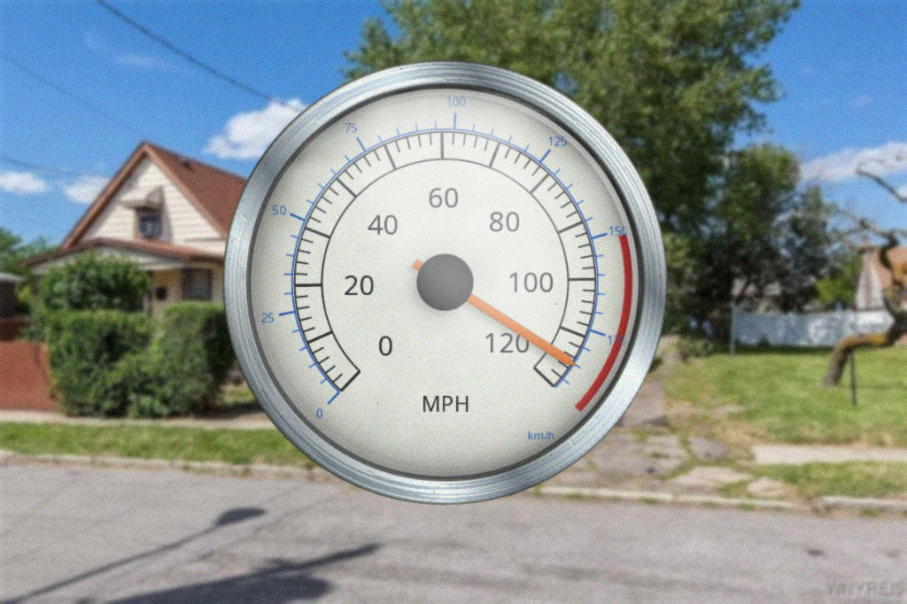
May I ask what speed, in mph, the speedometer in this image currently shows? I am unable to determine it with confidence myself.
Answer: 115 mph
